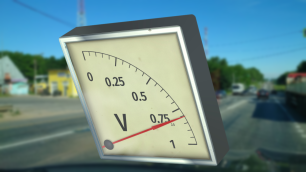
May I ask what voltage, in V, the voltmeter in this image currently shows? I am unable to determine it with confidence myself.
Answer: 0.8 V
